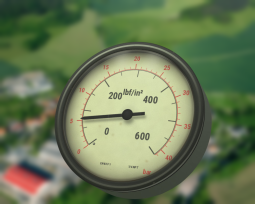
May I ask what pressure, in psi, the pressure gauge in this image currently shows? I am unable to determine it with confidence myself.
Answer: 75 psi
